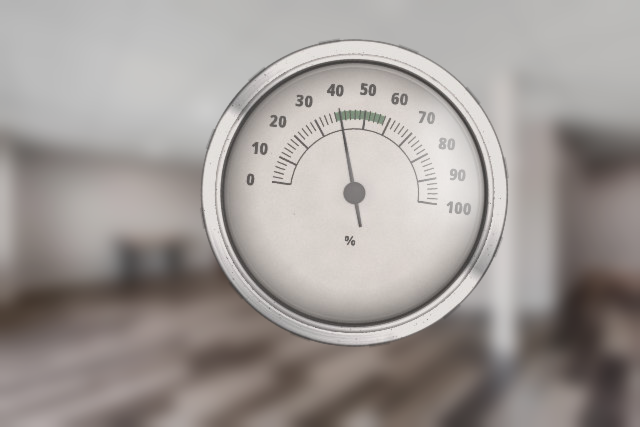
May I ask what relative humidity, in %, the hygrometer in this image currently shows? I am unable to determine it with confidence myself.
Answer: 40 %
